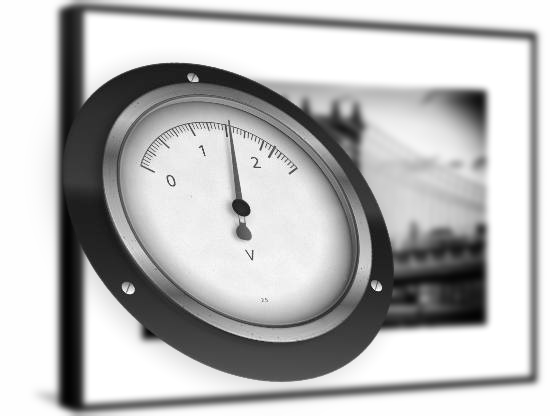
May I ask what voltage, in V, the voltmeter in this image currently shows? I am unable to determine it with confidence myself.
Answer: 1.5 V
